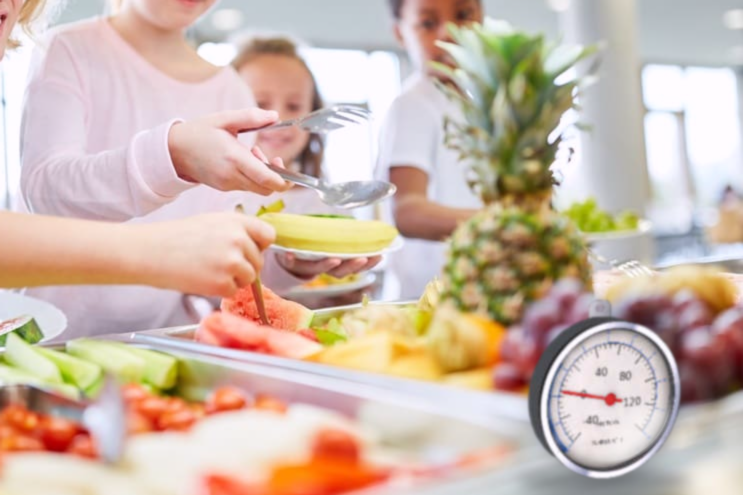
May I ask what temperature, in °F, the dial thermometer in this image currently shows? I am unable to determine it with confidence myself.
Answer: 0 °F
